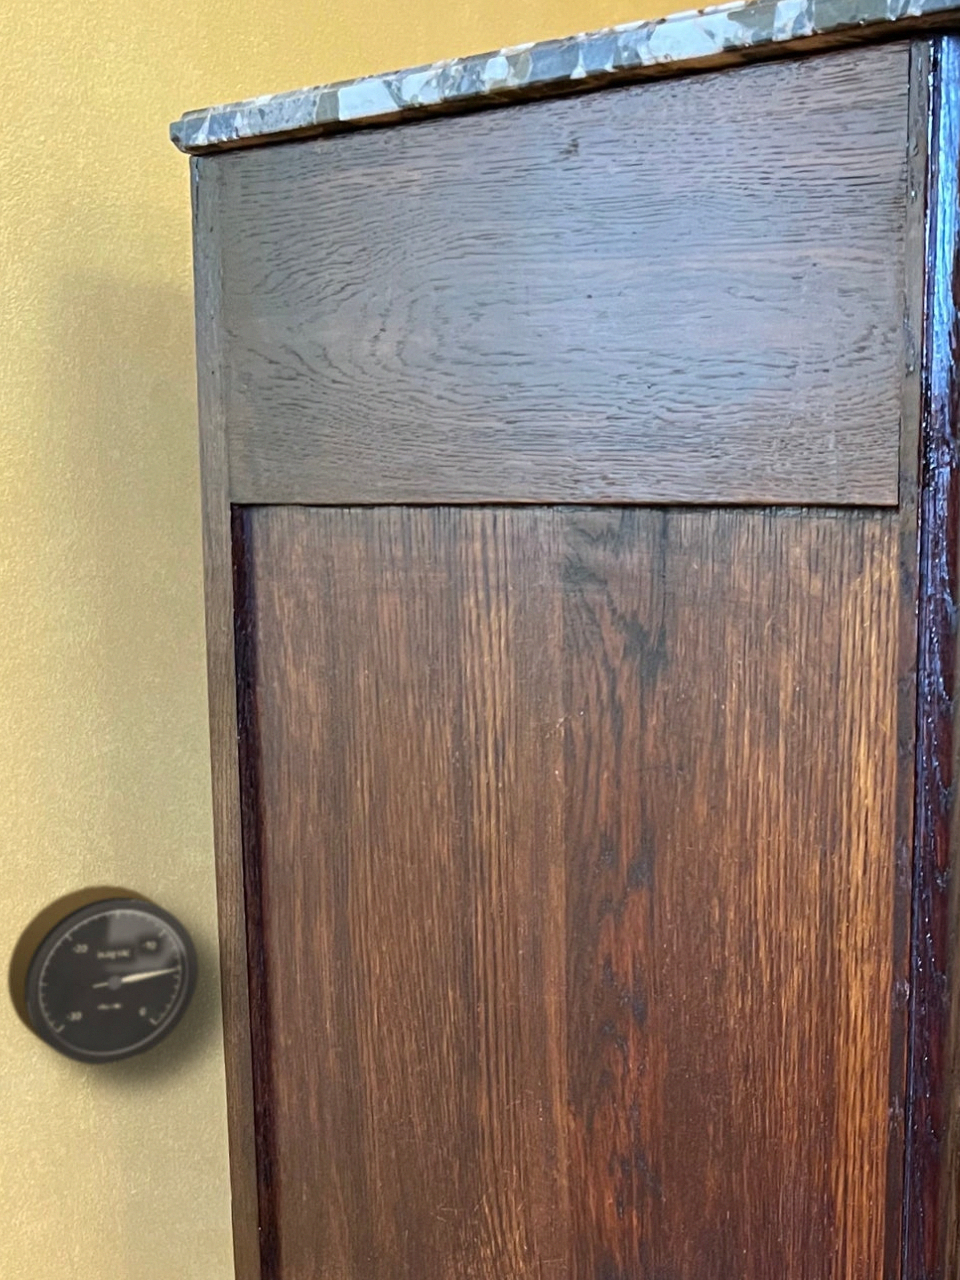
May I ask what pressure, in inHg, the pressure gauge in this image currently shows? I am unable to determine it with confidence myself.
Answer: -6 inHg
